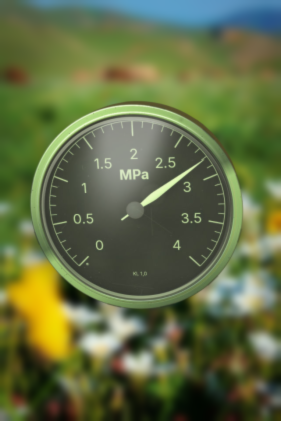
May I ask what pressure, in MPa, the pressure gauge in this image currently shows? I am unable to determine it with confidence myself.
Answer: 2.8 MPa
